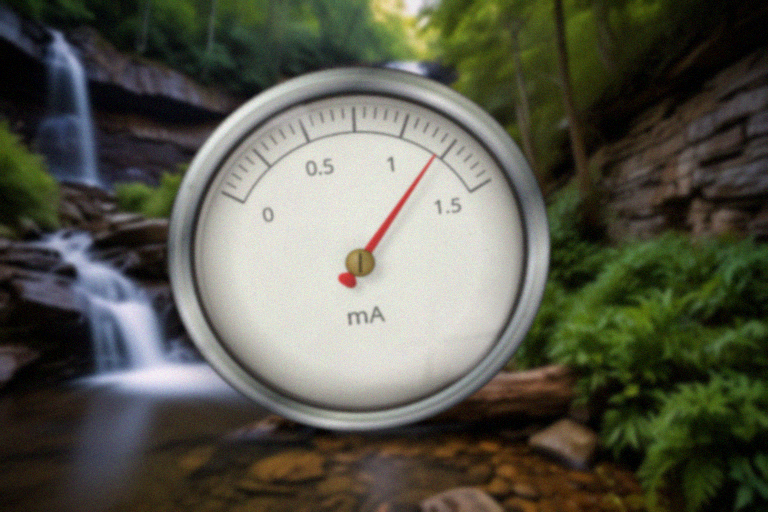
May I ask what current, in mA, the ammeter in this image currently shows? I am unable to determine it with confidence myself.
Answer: 1.2 mA
